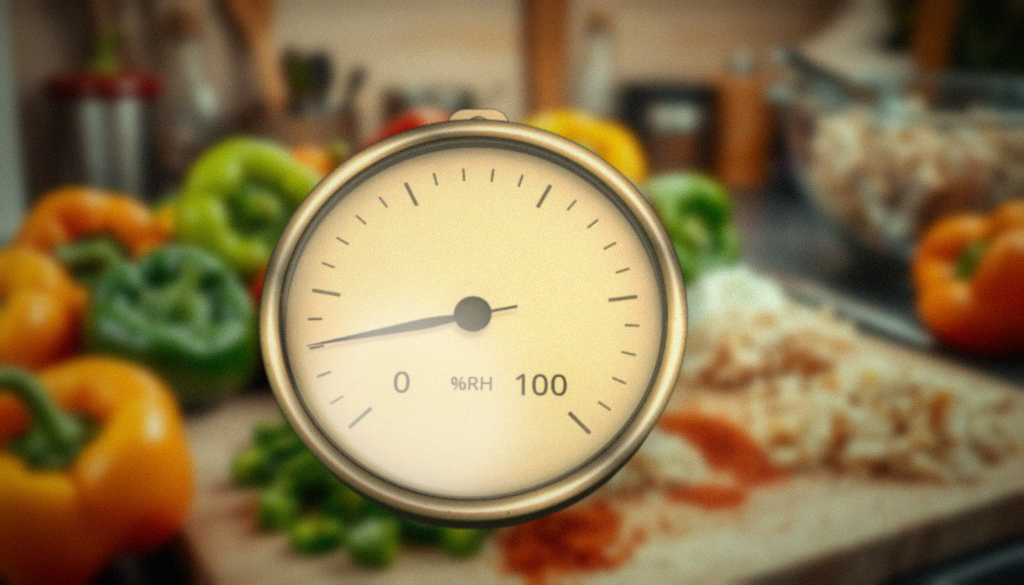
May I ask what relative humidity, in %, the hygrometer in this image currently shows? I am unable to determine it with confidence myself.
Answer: 12 %
